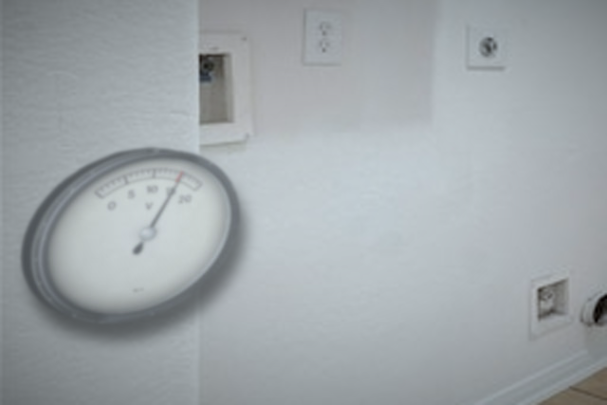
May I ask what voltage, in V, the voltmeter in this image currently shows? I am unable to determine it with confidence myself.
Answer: 15 V
